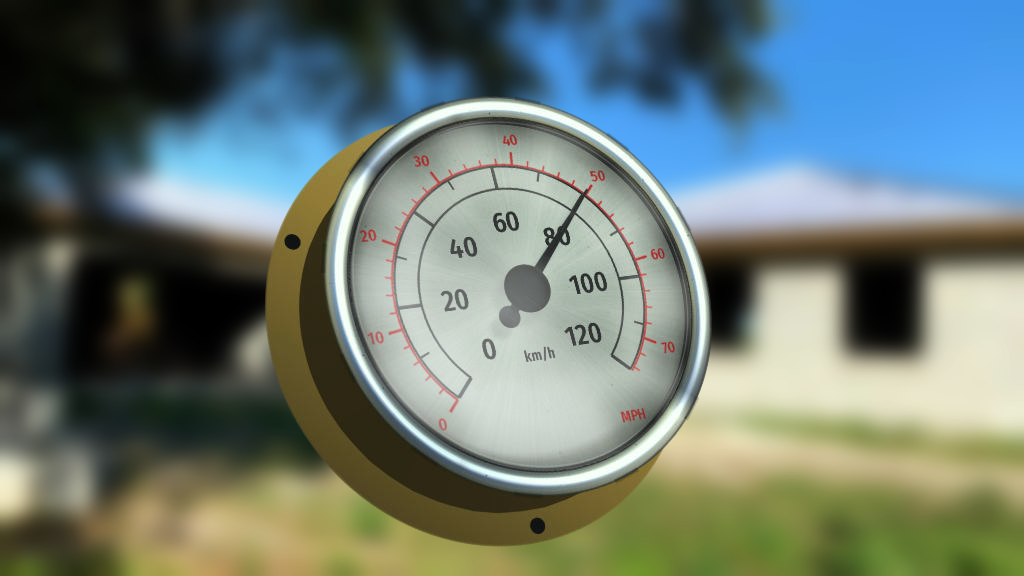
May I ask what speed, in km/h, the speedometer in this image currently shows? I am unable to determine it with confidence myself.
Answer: 80 km/h
